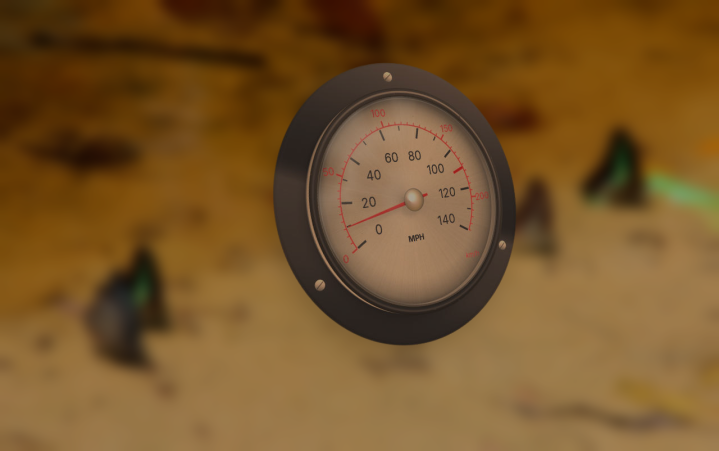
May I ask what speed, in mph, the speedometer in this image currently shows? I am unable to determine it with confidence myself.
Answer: 10 mph
